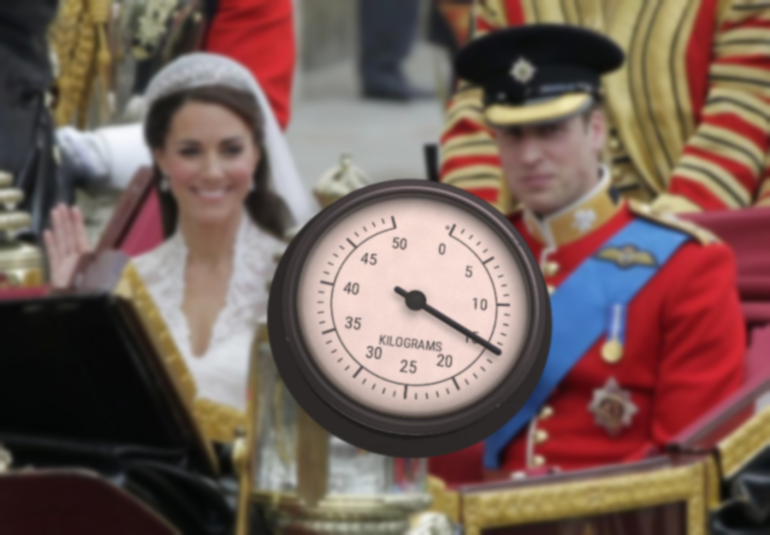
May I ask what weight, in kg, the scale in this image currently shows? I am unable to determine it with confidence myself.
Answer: 15 kg
